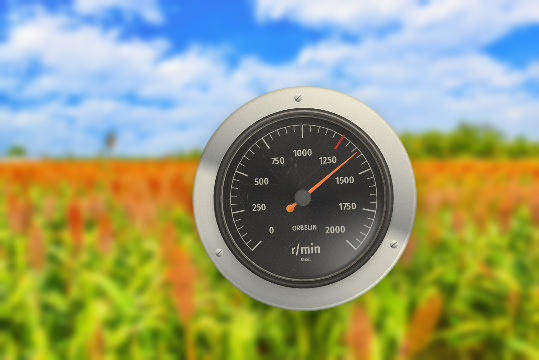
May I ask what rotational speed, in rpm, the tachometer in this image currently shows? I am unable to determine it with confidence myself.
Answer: 1375 rpm
